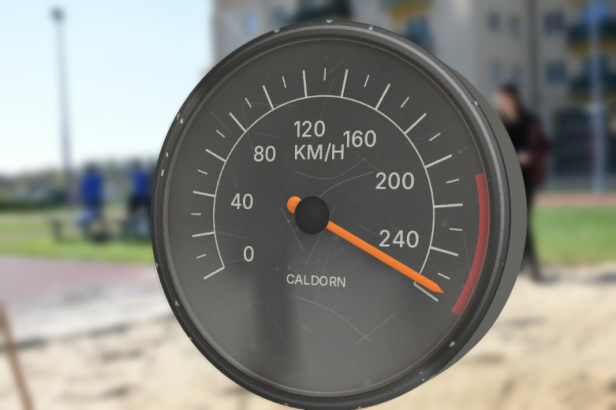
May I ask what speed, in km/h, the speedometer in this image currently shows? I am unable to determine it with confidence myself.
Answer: 255 km/h
